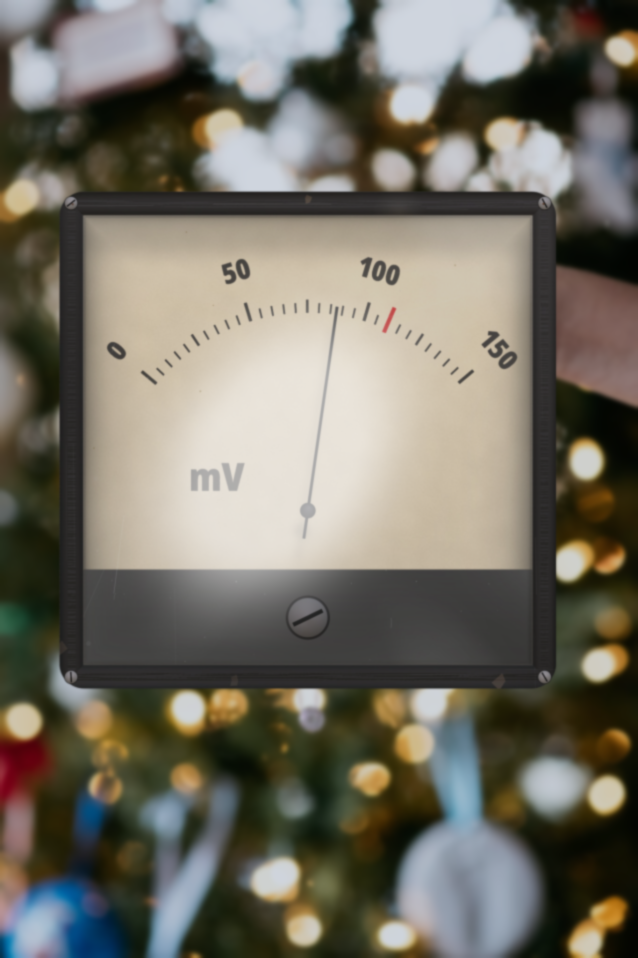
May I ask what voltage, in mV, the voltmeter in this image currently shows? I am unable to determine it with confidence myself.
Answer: 87.5 mV
